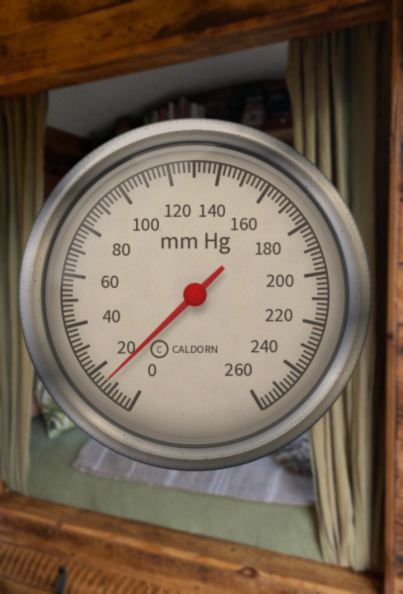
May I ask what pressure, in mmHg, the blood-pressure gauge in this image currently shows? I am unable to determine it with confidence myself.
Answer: 14 mmHg
